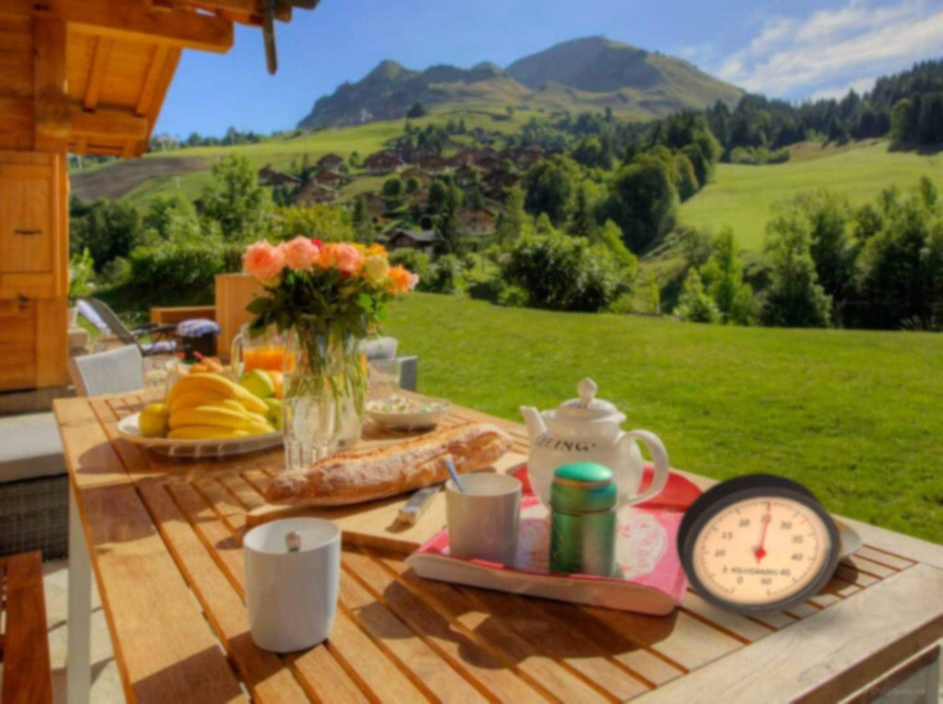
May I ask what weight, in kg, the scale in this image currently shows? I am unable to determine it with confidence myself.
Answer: 25 kg
